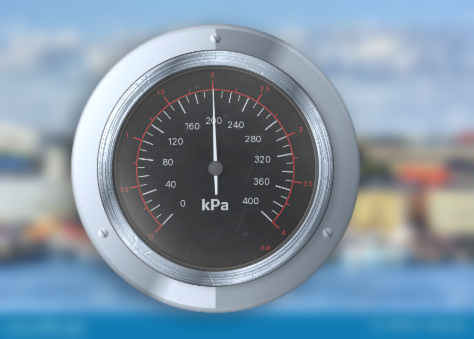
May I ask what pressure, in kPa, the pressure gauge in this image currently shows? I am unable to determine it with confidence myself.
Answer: 200 kPa
